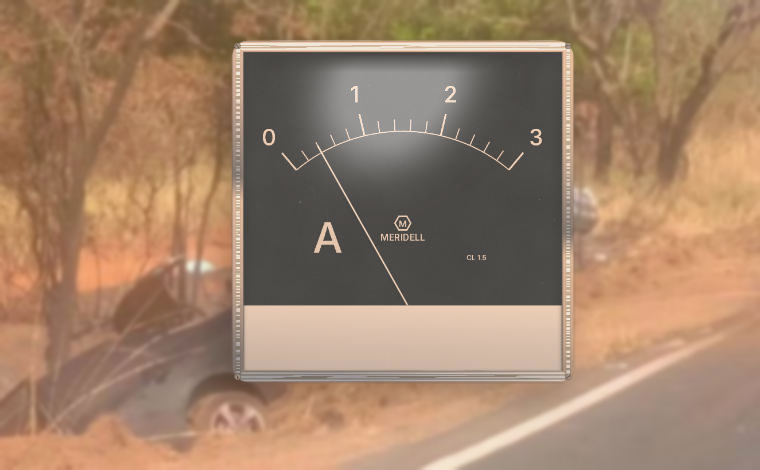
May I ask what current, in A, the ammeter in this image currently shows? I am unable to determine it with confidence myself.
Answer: 0.4 A
